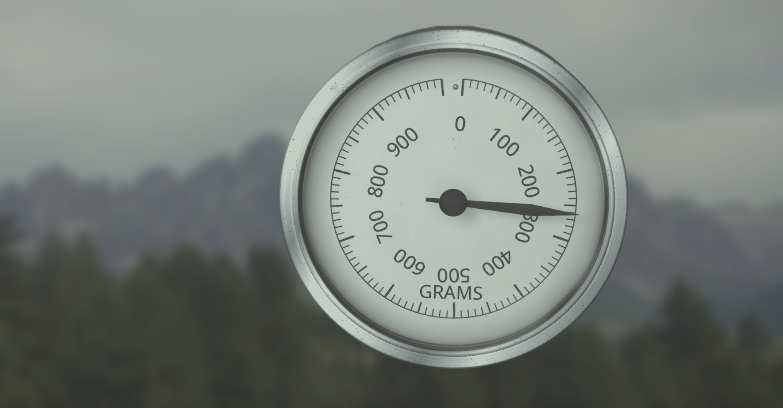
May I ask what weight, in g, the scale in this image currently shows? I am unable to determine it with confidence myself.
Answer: 260 g
